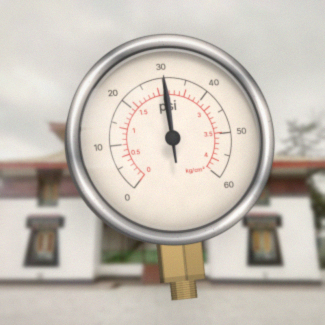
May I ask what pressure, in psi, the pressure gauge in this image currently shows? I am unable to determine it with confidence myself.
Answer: 30 psi
